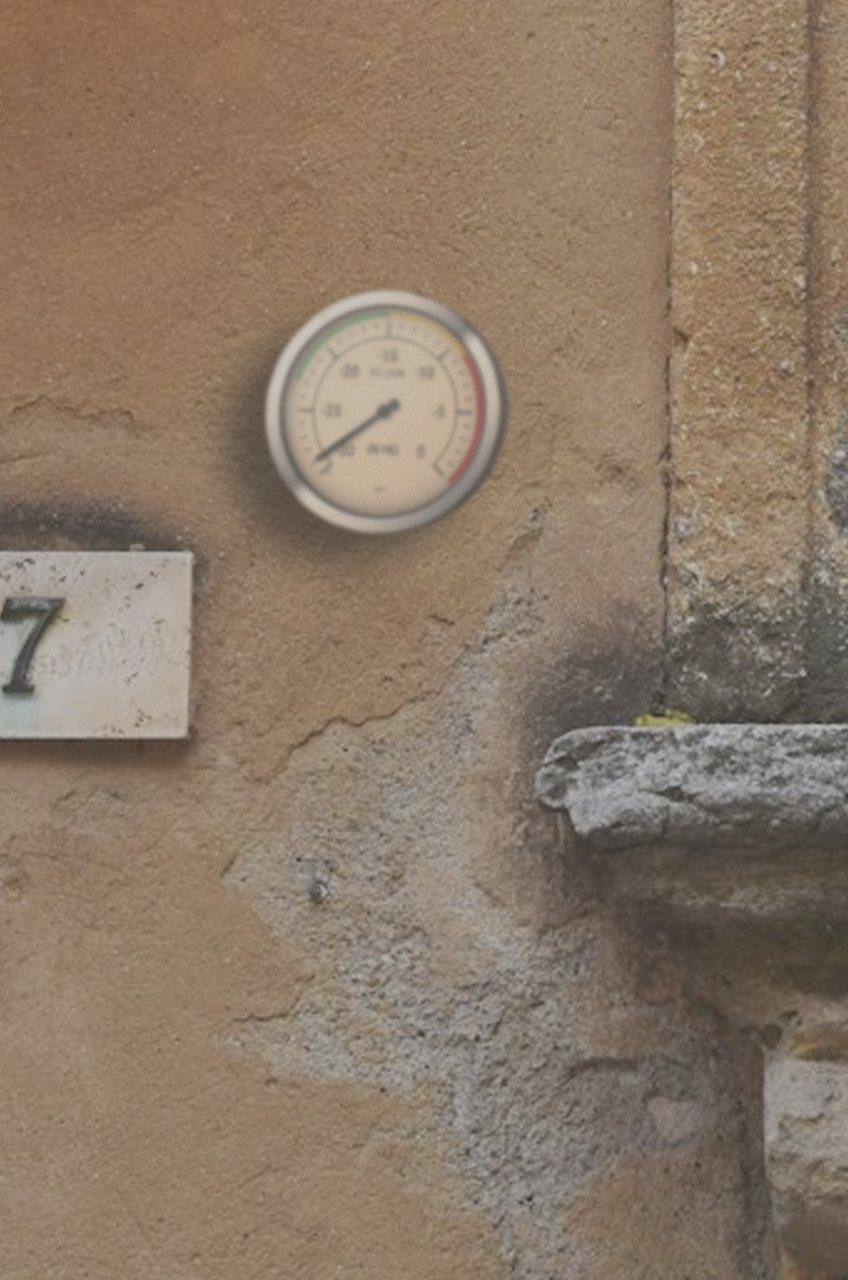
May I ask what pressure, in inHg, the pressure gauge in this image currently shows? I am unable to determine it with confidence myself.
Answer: -29 inHg
